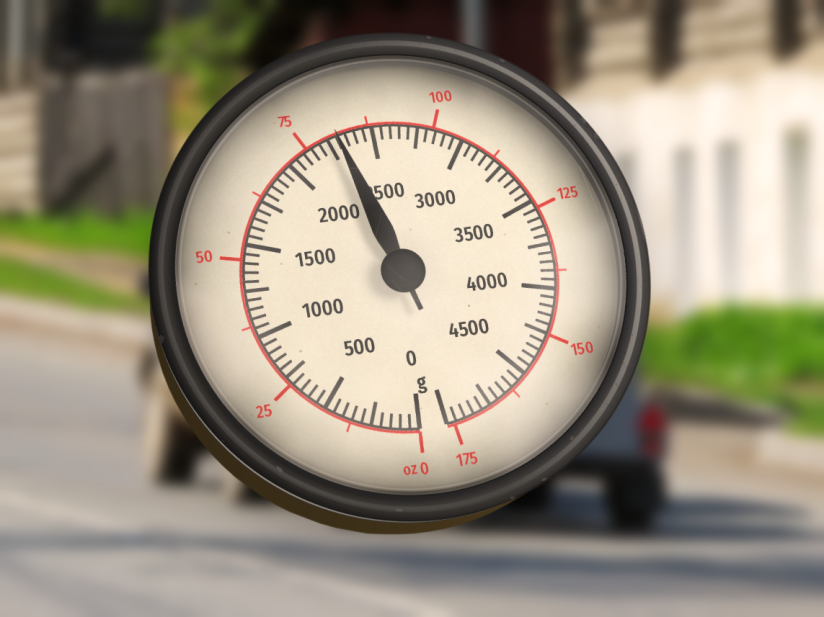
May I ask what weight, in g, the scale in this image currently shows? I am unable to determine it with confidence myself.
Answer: 2300 g
